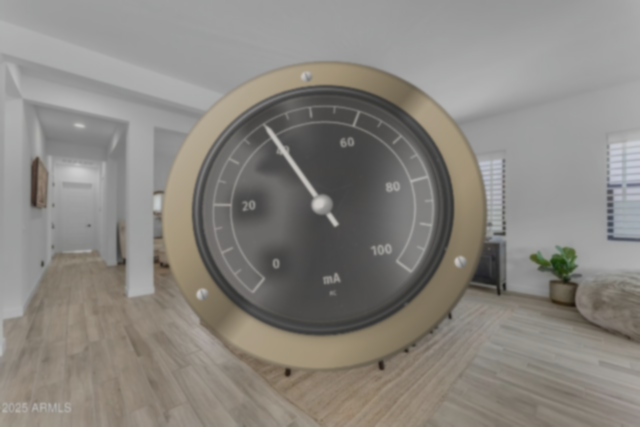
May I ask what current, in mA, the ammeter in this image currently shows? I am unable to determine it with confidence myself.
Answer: 40 mA
